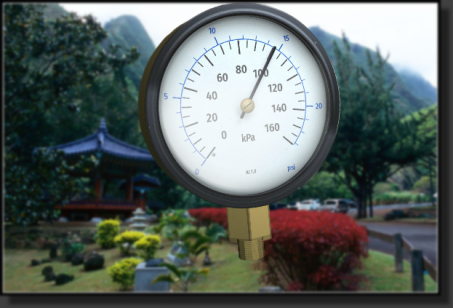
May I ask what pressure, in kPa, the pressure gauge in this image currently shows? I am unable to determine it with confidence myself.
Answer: 100 kPa
